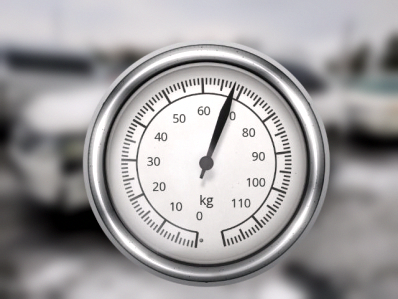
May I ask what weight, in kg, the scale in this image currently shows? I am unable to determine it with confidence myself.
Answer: 68 kg
